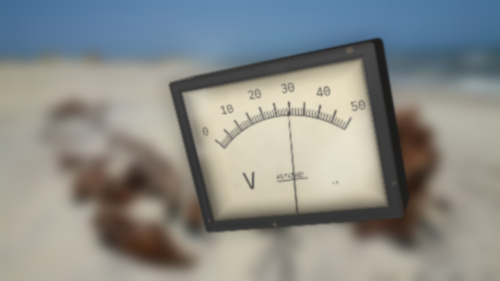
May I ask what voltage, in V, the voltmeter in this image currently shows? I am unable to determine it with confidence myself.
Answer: 30 V
